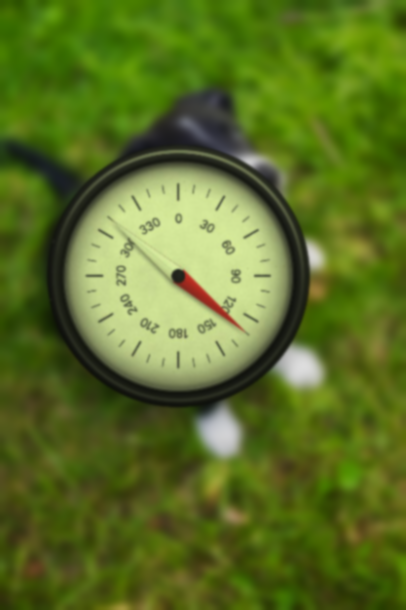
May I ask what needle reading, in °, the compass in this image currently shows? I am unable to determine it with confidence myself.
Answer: 130 °
